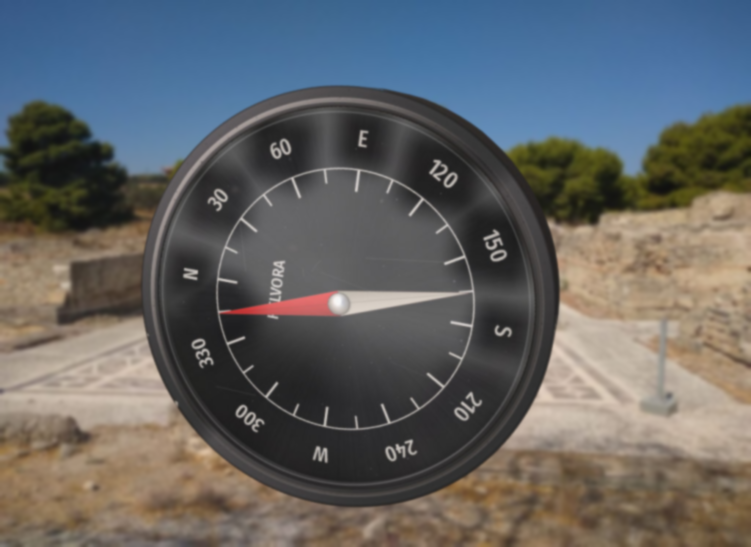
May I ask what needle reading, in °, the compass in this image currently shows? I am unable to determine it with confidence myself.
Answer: 345 °
